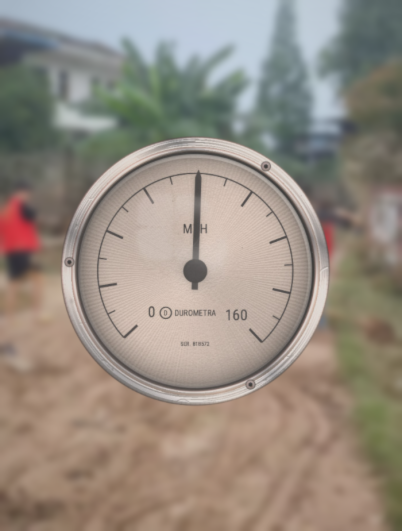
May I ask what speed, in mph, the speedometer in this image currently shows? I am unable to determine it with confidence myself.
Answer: 80 mph
